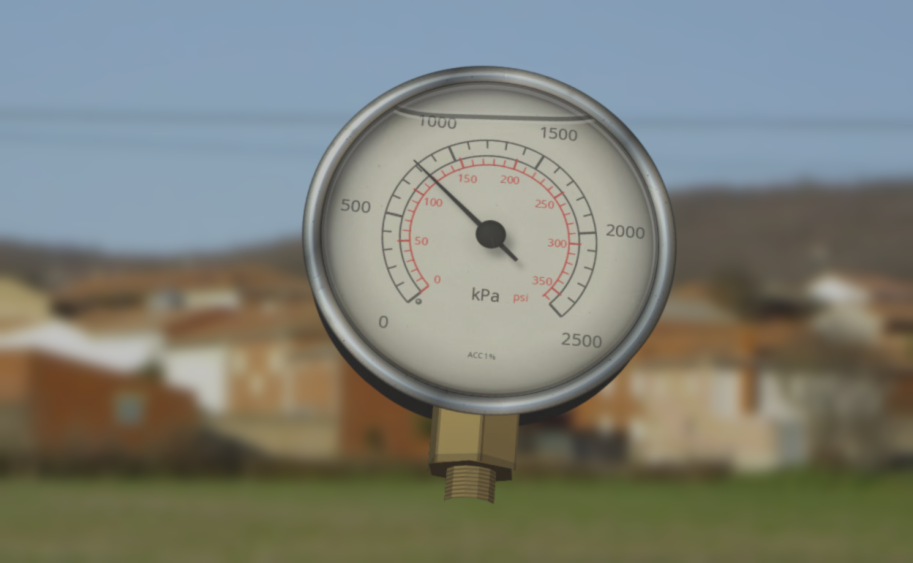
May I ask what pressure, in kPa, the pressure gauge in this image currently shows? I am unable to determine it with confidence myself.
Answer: 800 kPa
